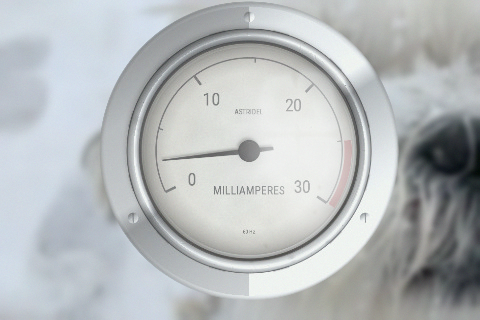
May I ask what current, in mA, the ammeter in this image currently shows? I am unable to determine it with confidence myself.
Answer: 2.5 mA
